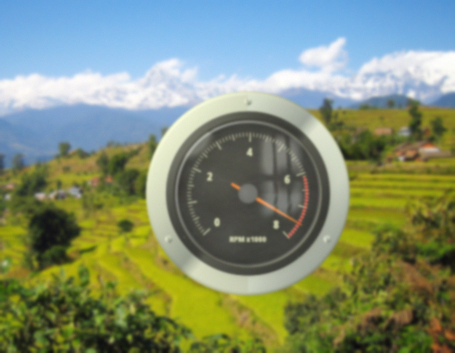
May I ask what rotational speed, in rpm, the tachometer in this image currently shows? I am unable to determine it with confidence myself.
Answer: 7500 rpm
